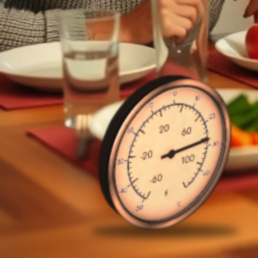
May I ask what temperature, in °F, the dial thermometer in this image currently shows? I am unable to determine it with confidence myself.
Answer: 80 °F
